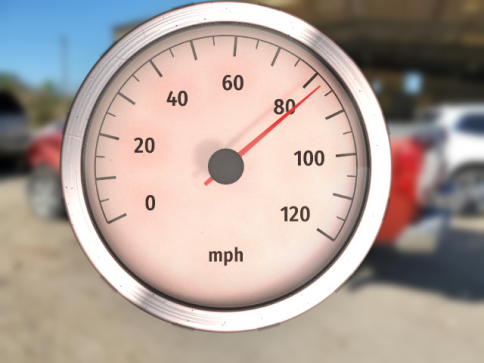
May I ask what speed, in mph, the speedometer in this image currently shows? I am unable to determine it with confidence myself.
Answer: 82.5 mph
